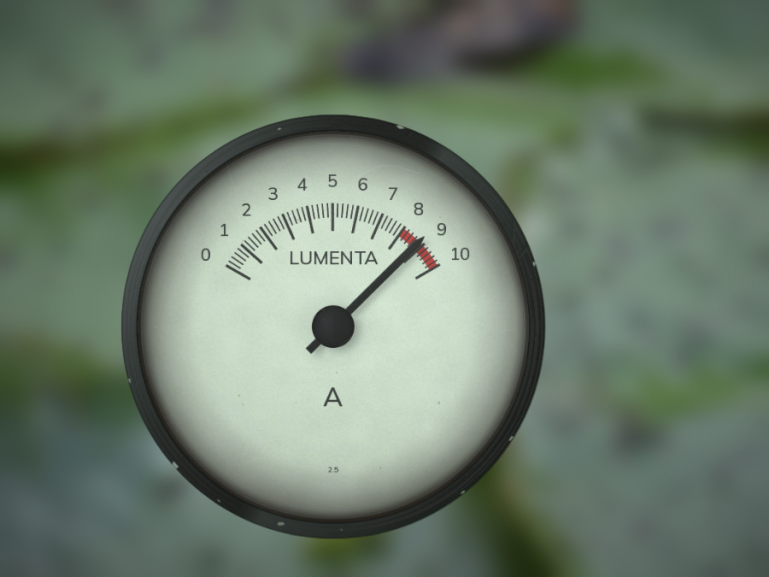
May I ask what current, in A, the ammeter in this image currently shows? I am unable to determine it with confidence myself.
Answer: 8.8 A
